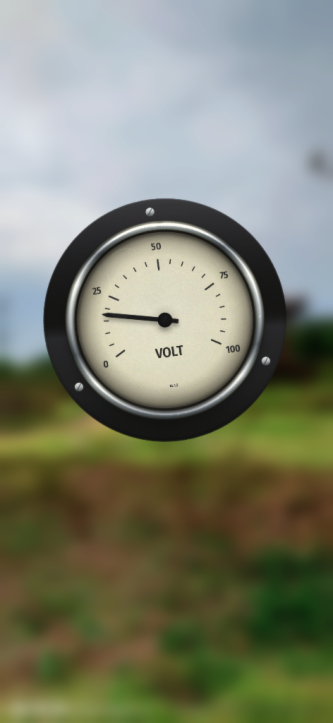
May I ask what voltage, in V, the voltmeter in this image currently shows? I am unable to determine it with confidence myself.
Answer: 17.5 V
